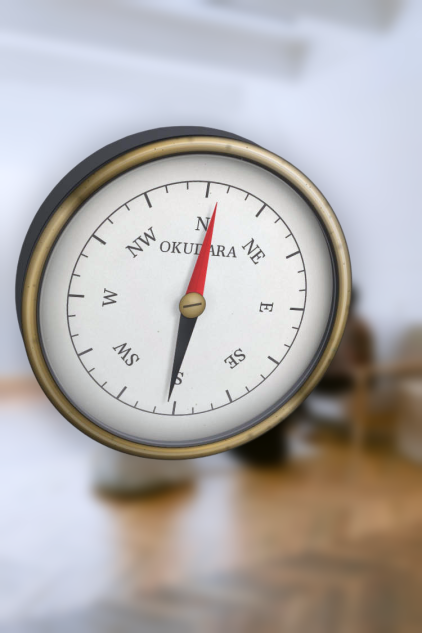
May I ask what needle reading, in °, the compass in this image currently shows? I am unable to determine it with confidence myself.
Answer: 5 °
